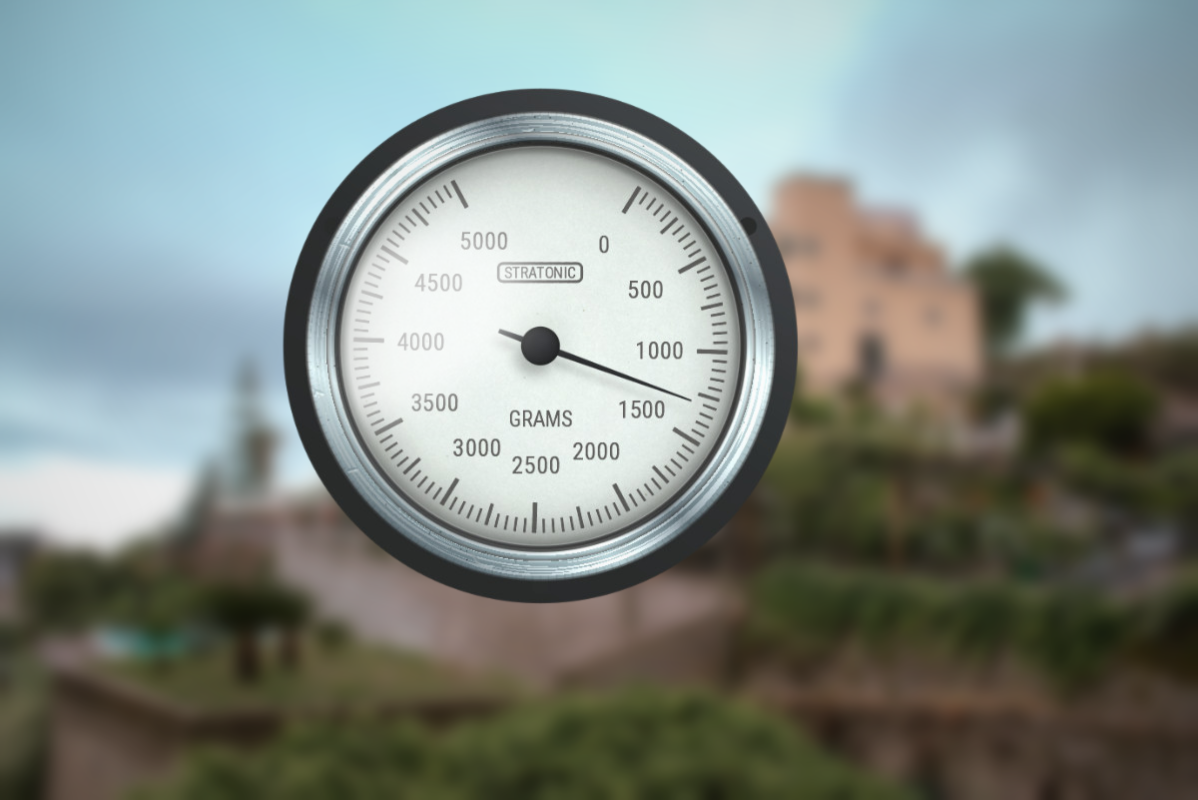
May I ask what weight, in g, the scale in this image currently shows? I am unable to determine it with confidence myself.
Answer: 1300 g
